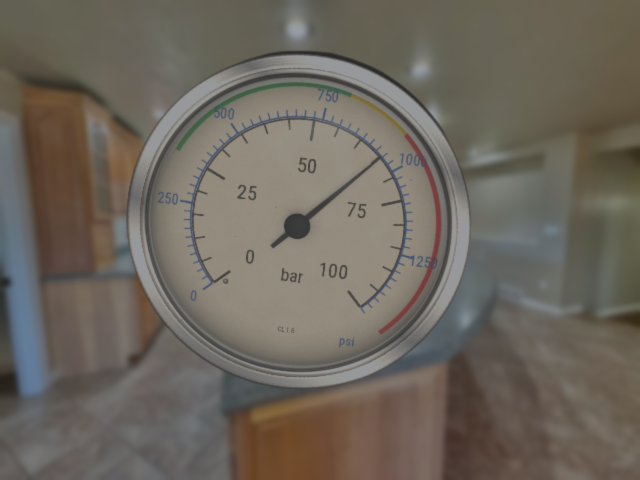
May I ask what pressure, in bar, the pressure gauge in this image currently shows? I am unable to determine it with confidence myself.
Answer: 65 bar
